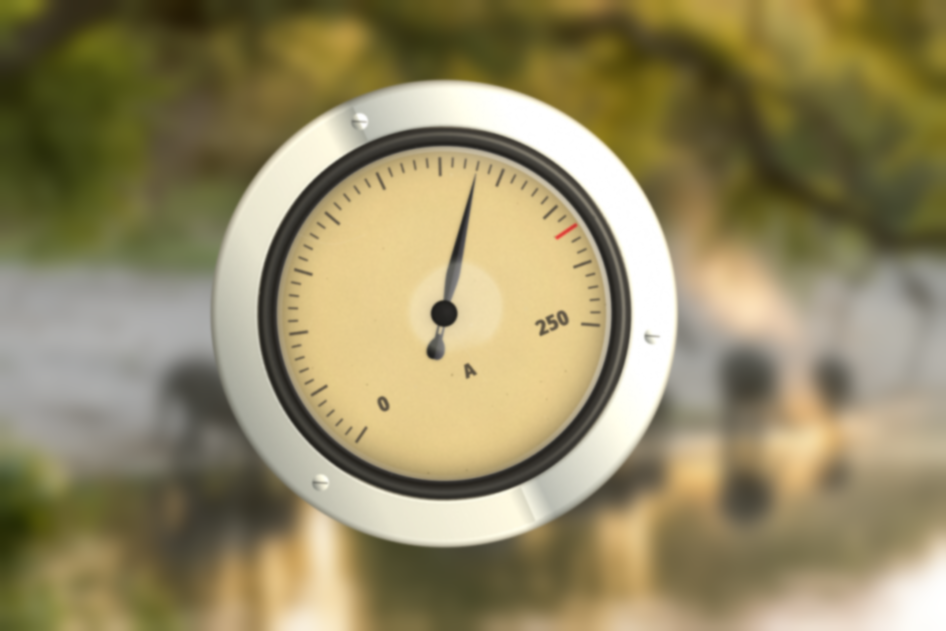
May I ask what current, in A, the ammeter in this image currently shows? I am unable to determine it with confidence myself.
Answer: 165 A
